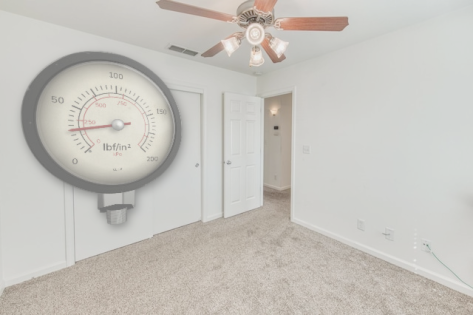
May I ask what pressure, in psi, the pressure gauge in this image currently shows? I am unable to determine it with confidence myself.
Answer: 25 psi
